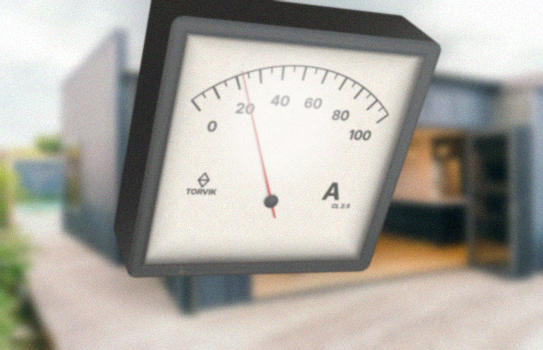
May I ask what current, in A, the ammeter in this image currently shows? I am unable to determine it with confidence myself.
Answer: 22.5 A
